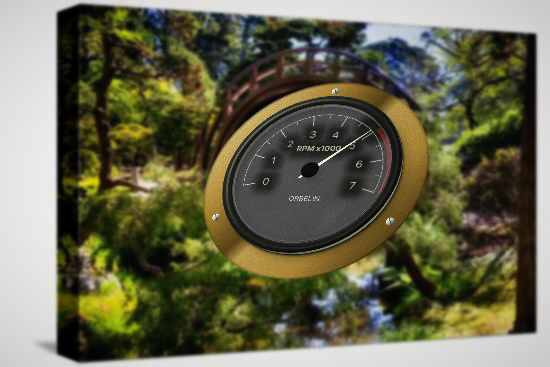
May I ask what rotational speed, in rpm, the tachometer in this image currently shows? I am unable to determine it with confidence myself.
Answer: 5000 rpm
